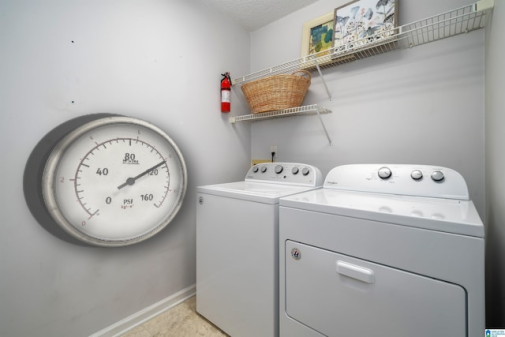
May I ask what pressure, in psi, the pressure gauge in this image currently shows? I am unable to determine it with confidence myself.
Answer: 115 psi
